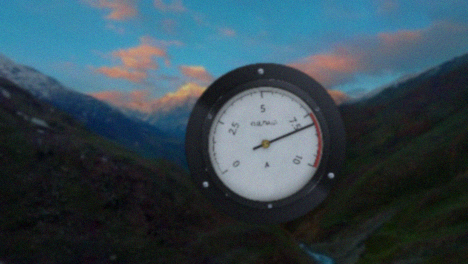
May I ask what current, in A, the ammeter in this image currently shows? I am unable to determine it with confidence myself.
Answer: 8 A
